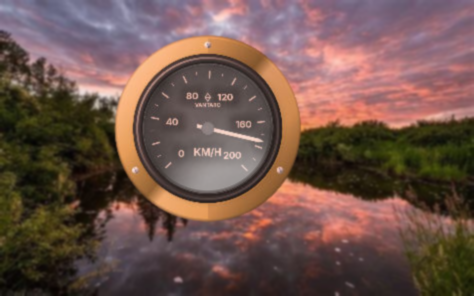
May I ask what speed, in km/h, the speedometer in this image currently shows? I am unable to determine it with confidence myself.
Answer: 175 km/h
